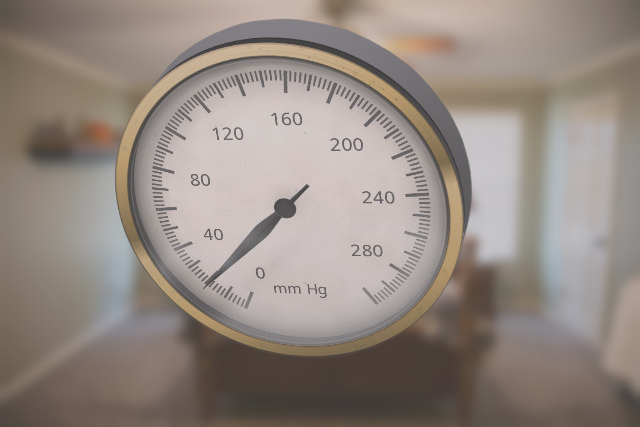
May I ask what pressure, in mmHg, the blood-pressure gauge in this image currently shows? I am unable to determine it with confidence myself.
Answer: 20 mmHg
